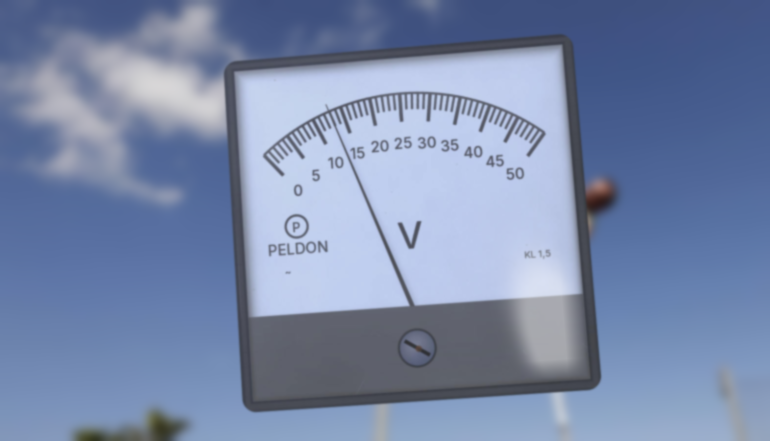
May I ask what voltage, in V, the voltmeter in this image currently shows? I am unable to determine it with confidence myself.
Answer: 13 V
